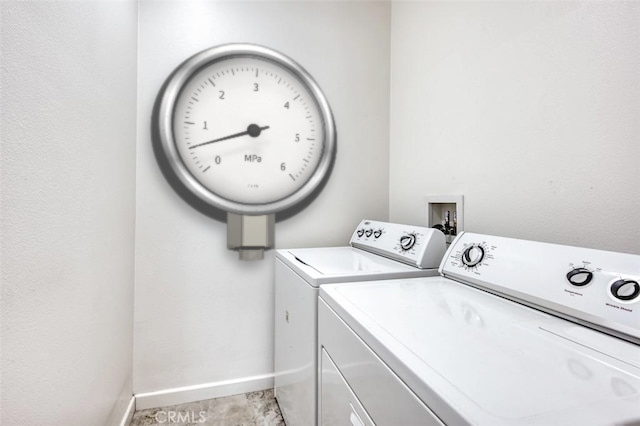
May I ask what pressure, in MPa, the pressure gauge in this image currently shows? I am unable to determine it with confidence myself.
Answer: 0.5 MPa
